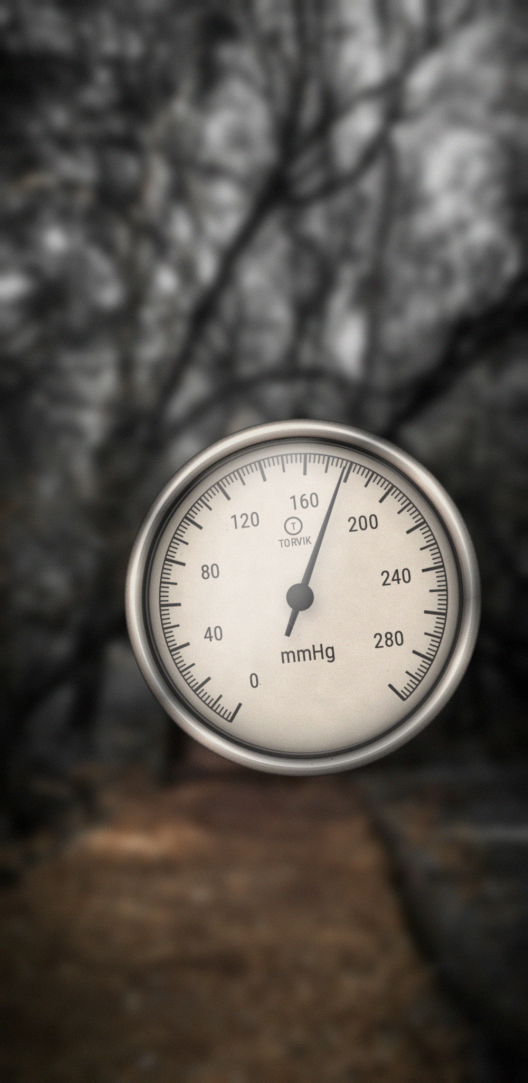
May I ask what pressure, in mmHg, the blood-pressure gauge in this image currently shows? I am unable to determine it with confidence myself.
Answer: 178 mmHg
